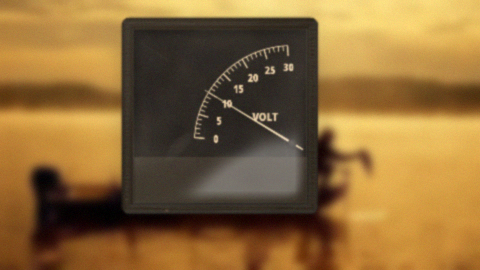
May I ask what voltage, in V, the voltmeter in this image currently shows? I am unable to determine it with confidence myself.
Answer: 10 V
